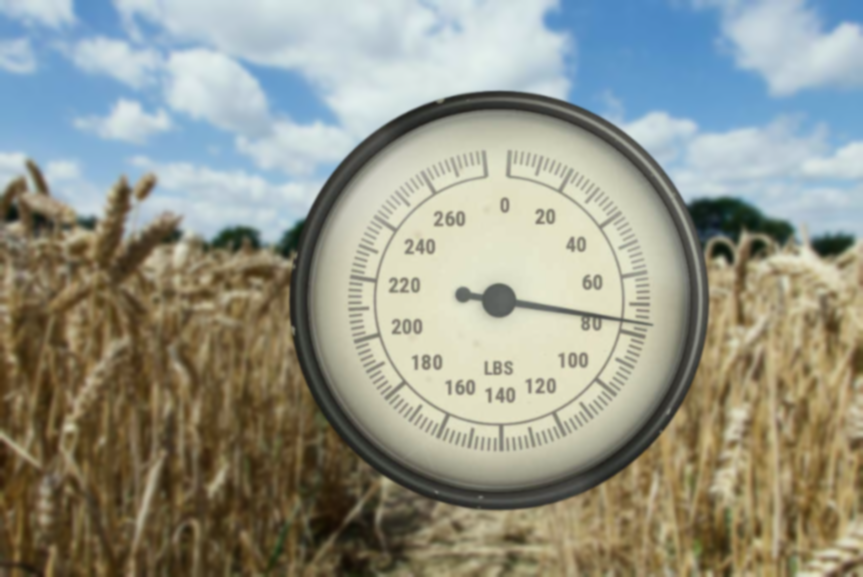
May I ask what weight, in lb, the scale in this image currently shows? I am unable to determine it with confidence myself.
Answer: 76 lb
